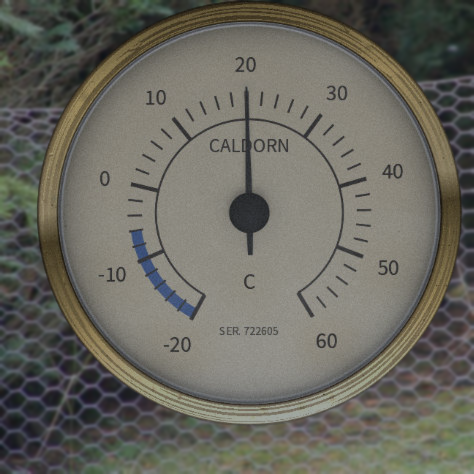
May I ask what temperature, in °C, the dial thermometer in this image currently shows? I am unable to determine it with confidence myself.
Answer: 20 °C
